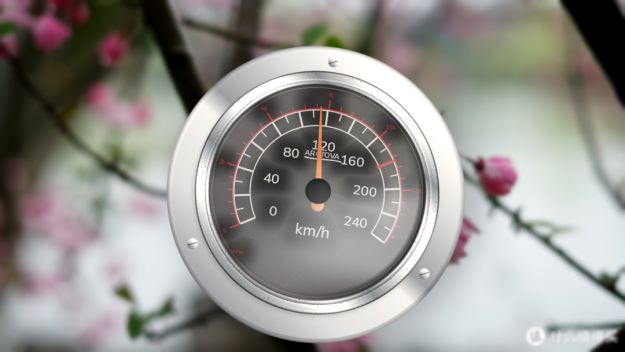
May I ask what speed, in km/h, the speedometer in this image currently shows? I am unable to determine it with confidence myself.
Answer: 115 km/h
